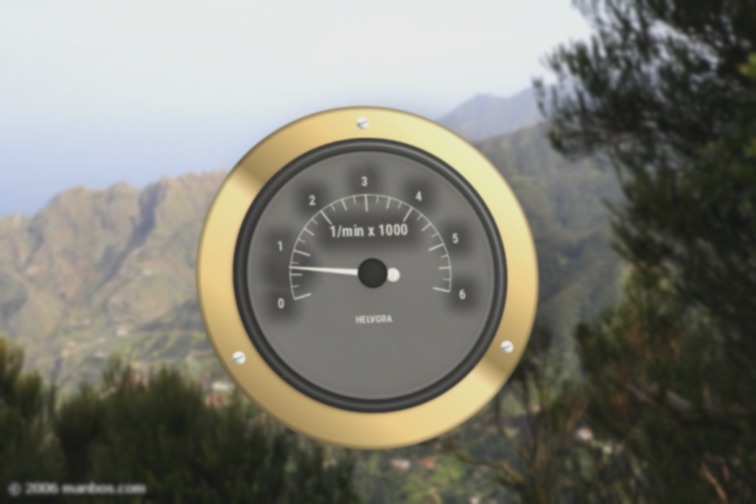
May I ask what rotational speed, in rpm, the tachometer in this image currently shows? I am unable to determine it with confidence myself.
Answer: 625 rpm
